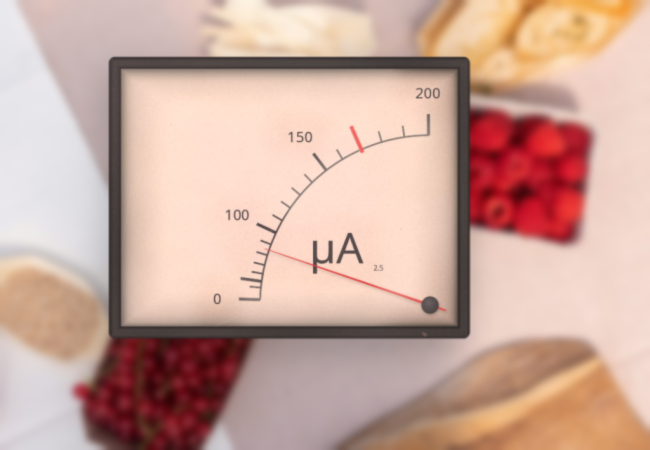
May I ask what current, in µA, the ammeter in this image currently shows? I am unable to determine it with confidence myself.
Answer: 85 µA
